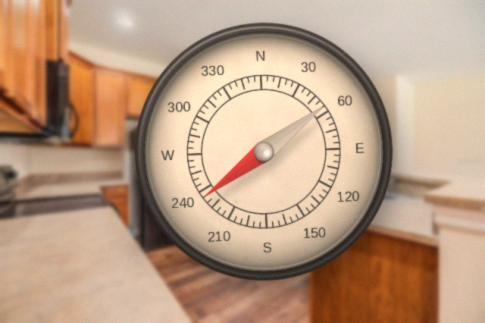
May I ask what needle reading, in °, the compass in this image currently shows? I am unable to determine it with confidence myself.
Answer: 235 °
